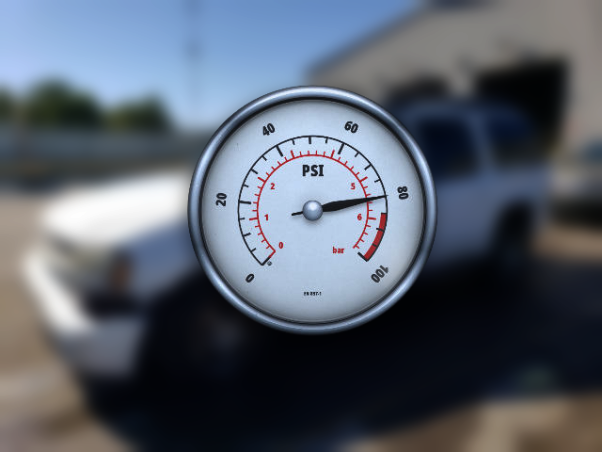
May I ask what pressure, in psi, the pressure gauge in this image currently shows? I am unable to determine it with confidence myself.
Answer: 80 psi
